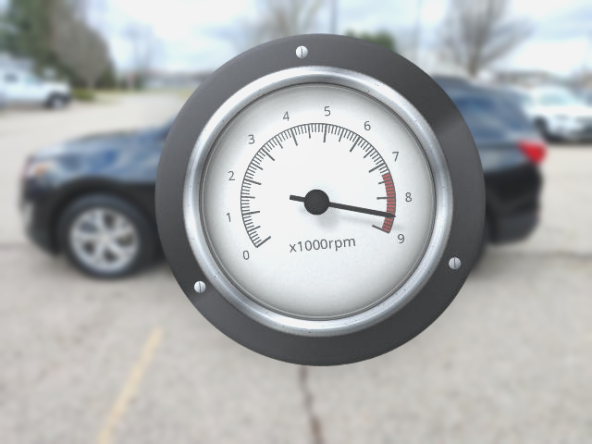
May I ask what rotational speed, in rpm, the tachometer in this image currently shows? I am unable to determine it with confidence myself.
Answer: 8500 rpm
